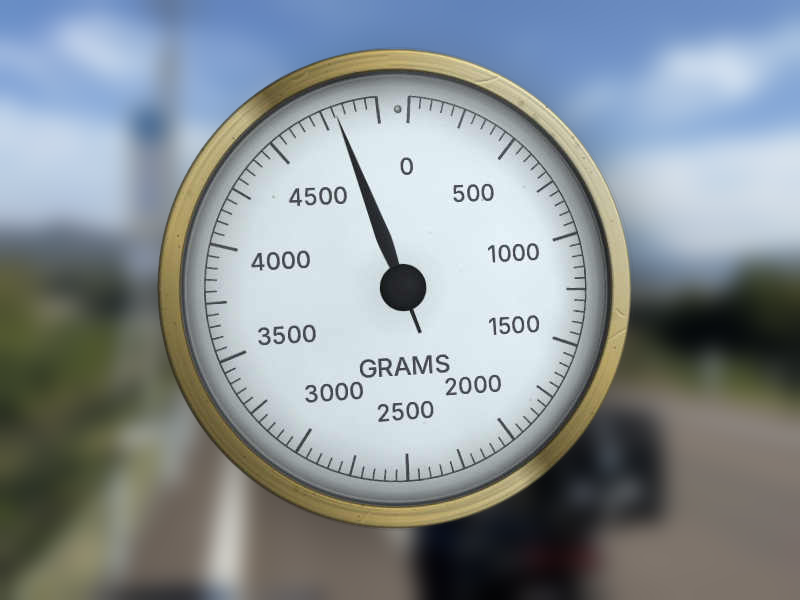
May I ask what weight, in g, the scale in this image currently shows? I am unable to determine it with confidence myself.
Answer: 4800 g
